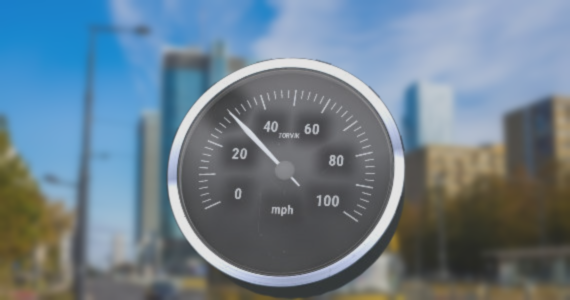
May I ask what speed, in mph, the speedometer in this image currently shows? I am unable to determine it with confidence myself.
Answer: 30 mph
